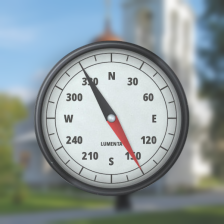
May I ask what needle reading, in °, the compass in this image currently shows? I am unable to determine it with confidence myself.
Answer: 150 °
